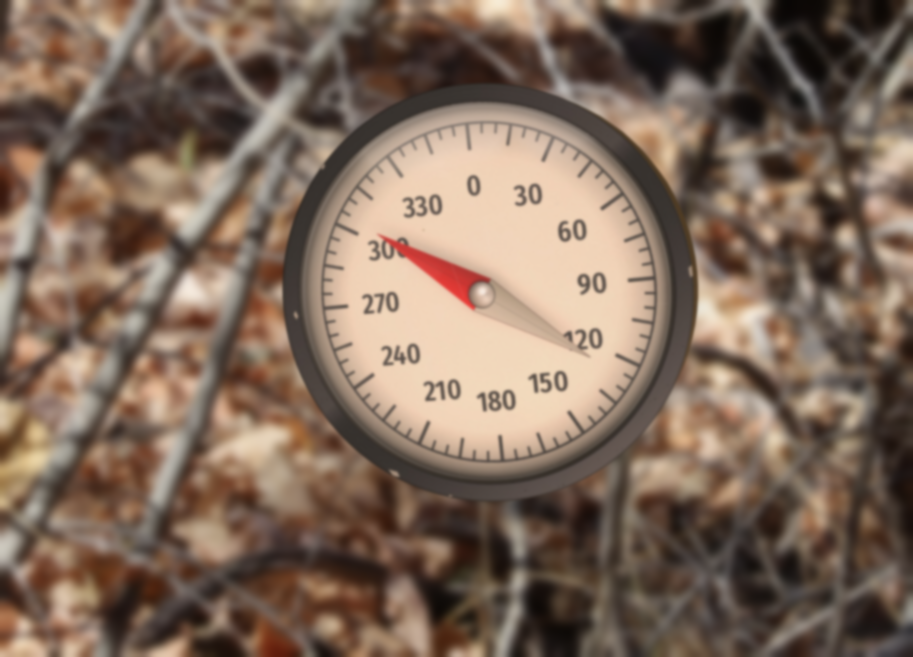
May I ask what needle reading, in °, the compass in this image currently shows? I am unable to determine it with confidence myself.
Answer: 305 °
